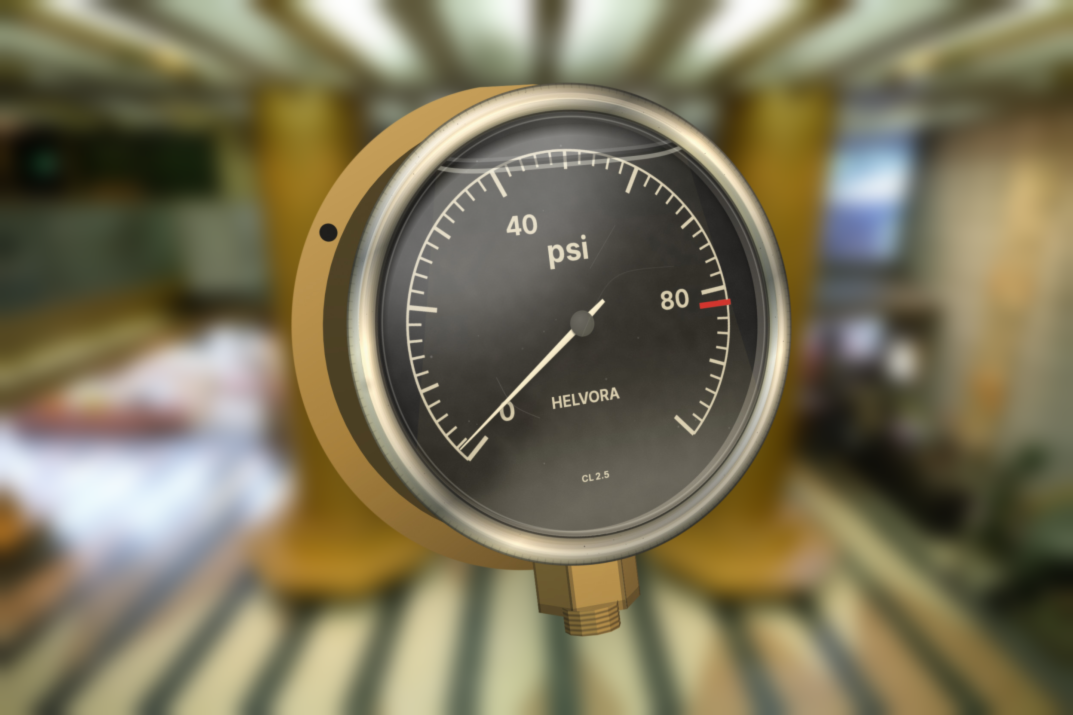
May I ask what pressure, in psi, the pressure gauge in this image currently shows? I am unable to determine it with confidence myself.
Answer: 2 psi
